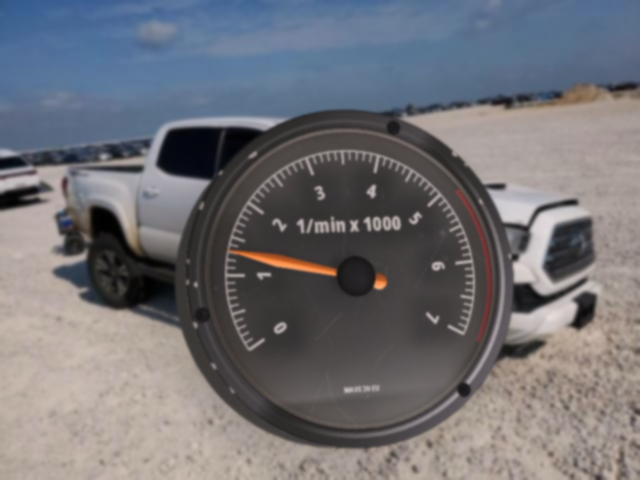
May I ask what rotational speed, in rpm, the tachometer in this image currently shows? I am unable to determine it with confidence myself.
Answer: 1300 rpm
